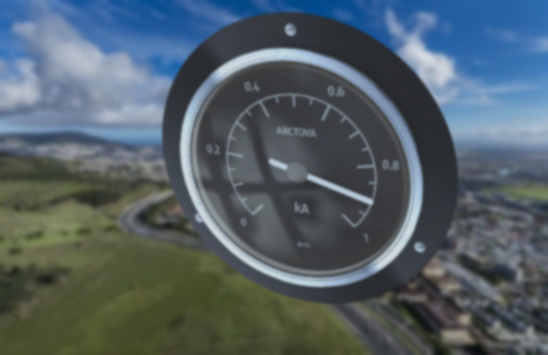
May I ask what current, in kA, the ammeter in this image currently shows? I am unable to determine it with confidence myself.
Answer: 0.9 kA
